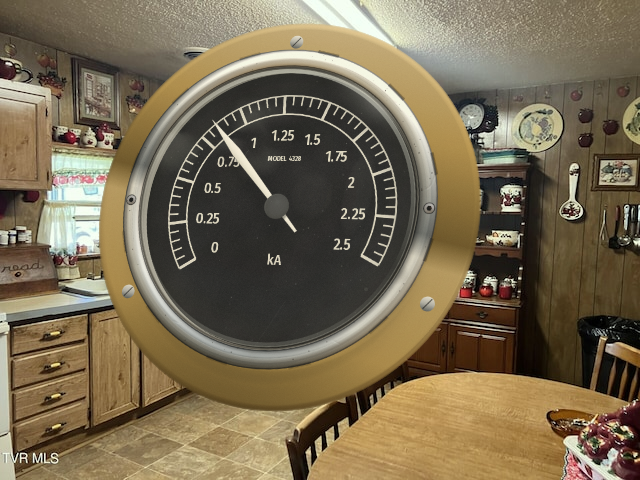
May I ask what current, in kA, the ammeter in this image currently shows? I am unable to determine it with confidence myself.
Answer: 0.85 kA
